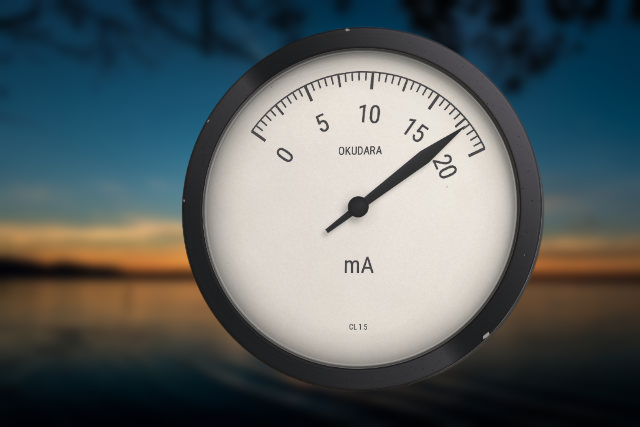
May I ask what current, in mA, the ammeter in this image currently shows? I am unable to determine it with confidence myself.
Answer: 18 mA
